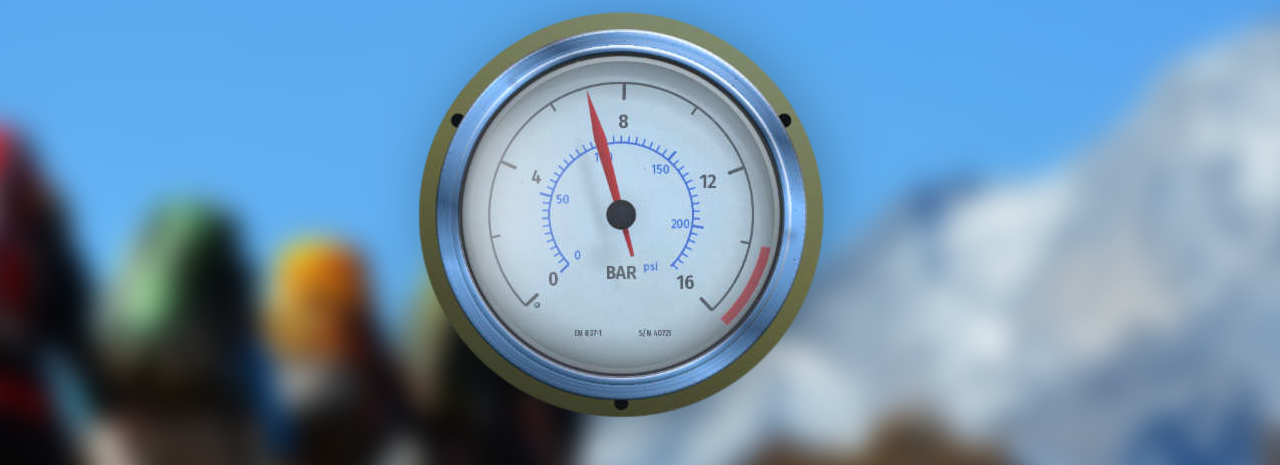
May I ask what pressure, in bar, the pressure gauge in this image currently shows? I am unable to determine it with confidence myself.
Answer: 7 bar
